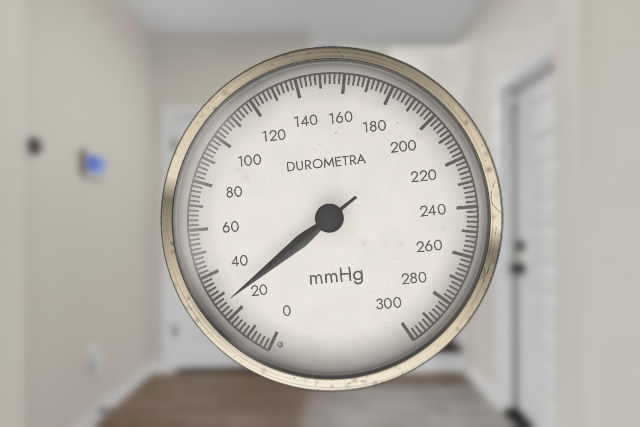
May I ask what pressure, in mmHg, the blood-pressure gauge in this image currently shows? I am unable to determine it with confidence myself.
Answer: 26 mmHg
